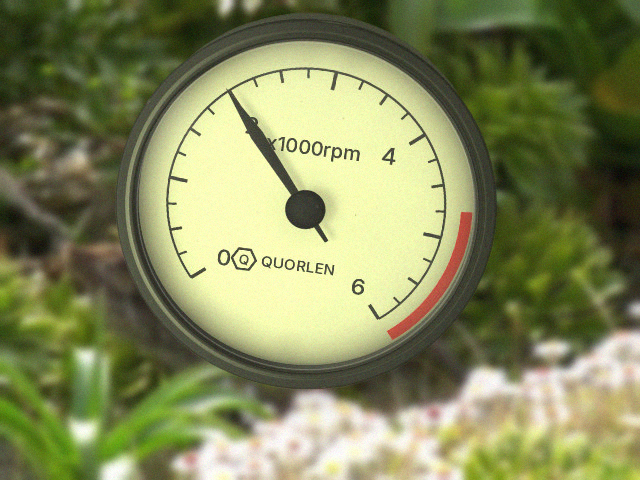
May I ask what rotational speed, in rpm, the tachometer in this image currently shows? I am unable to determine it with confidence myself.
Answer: 2000 rpm
